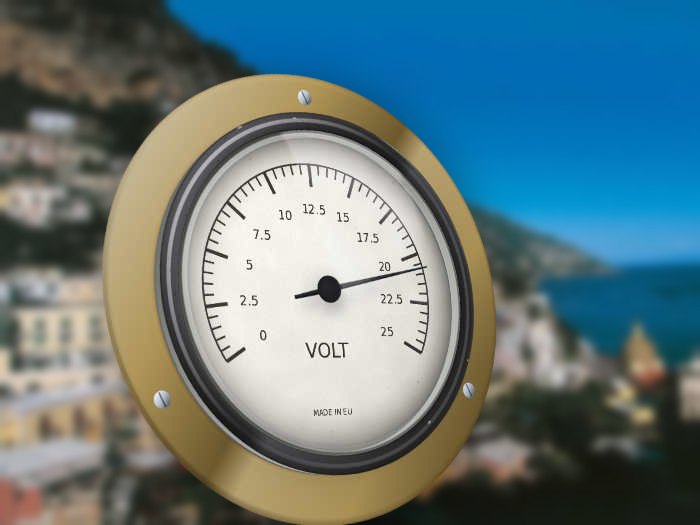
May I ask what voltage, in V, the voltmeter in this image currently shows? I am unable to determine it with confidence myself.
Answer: 20.75 V
